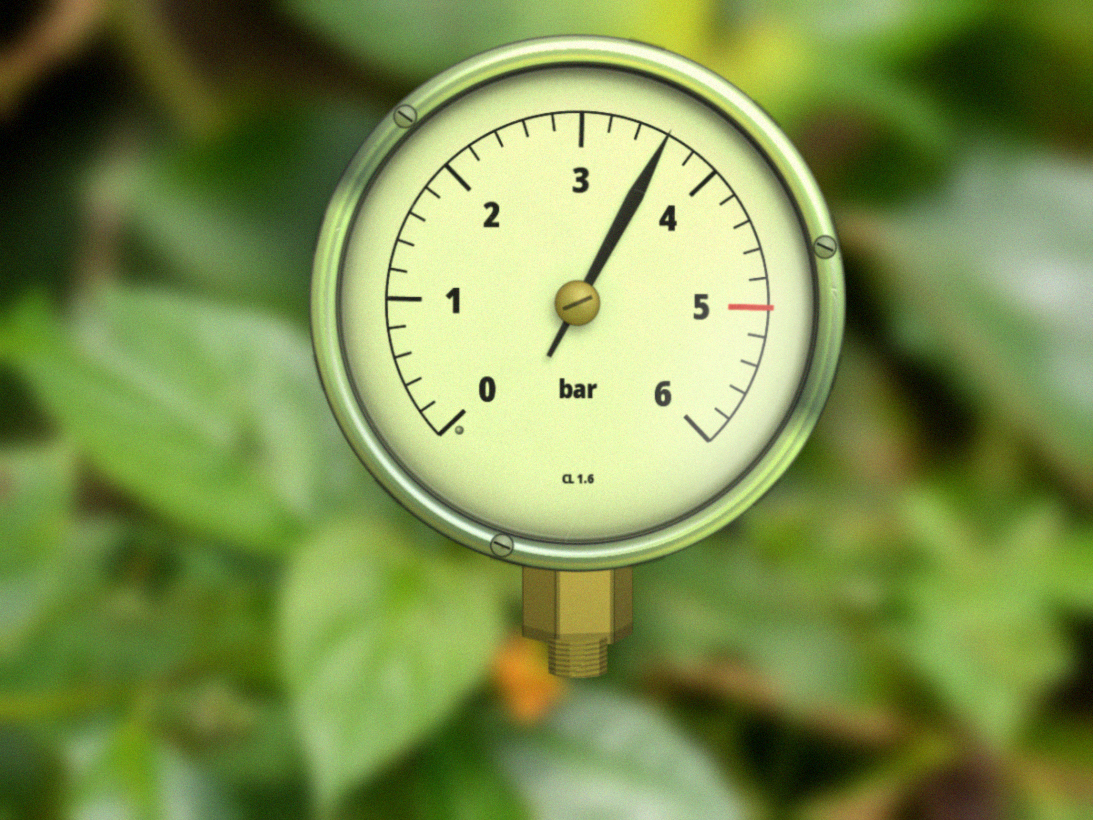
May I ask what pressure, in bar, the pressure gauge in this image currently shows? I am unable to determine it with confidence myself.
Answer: 3.6 bar
